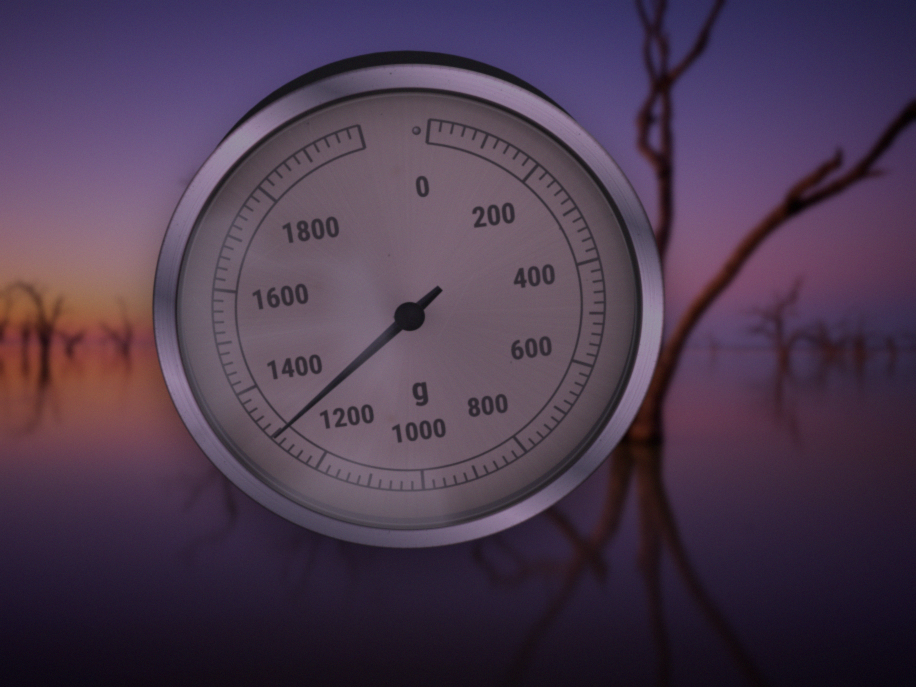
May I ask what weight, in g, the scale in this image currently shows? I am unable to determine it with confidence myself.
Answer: 1300 g
